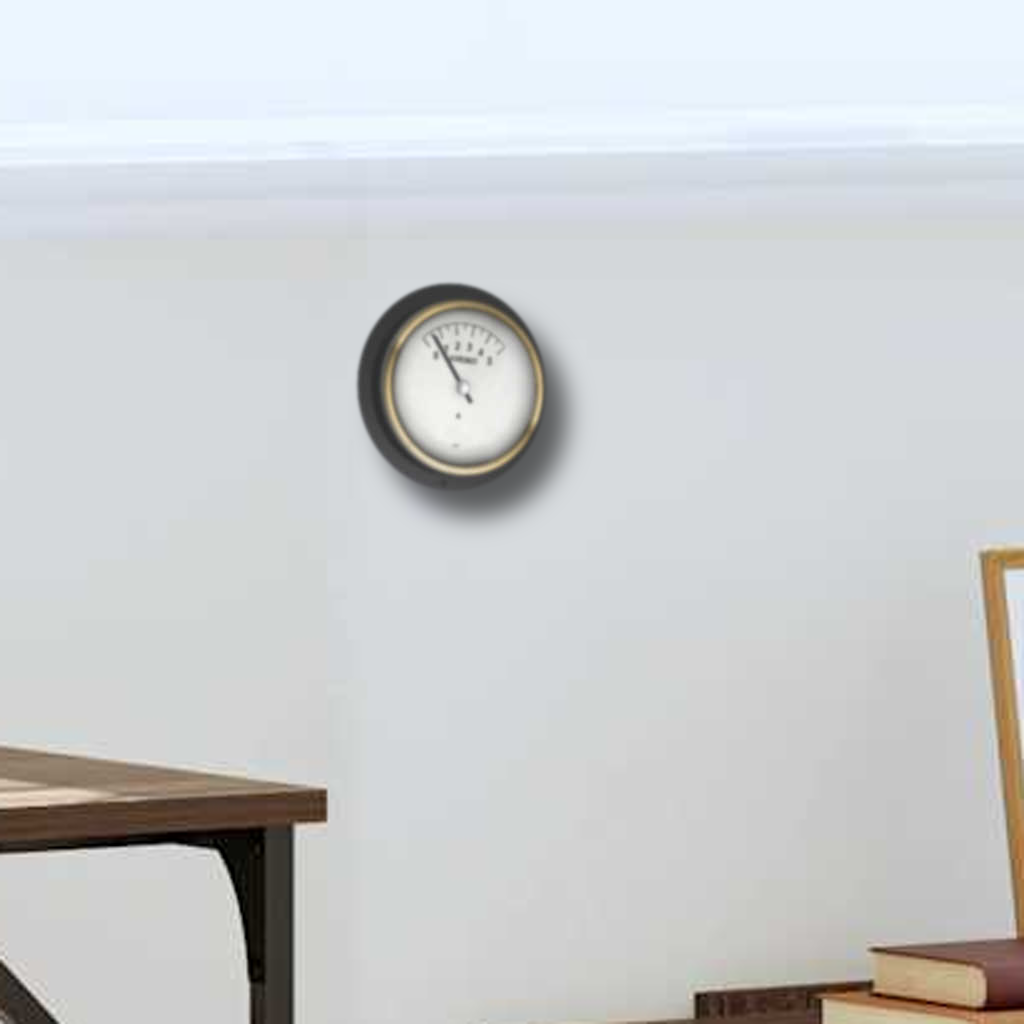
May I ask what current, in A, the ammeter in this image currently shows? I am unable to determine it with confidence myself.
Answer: 0.5 A
